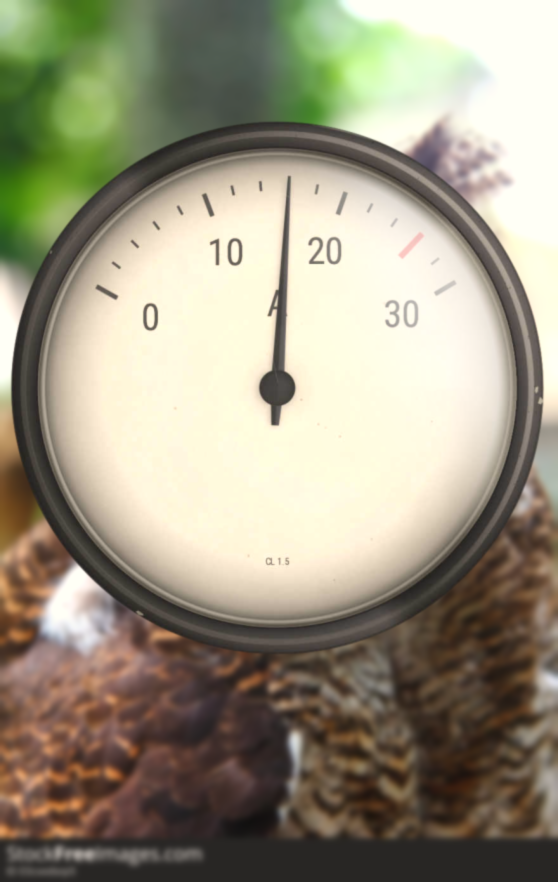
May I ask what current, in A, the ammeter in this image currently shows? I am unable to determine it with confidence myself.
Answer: 16 A
